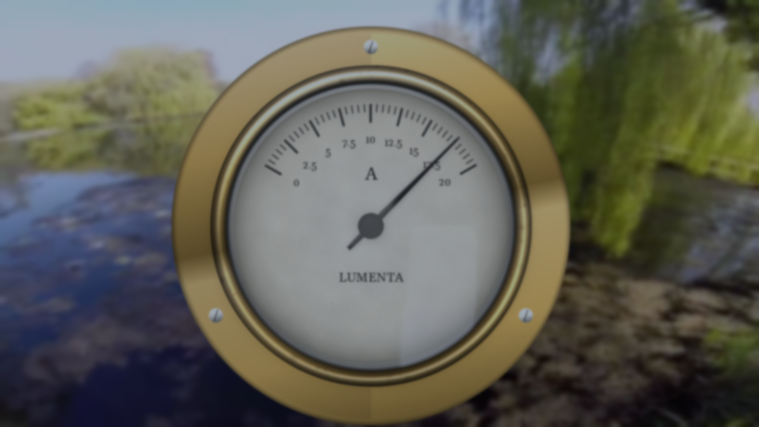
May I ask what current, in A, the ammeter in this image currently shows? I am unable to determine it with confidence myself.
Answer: 17.5 A
